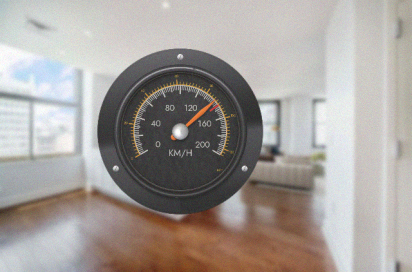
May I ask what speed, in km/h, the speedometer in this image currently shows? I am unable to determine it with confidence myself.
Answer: 140 km/h
